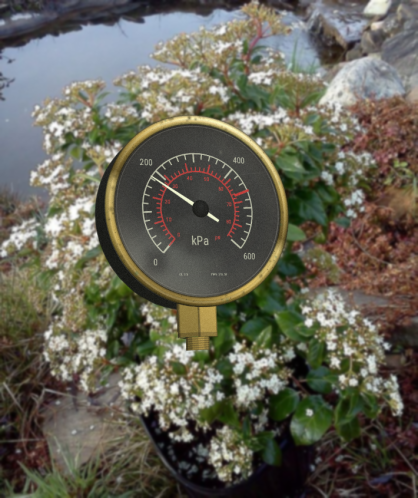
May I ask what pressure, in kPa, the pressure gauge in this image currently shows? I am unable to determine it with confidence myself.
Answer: 180 kPa
